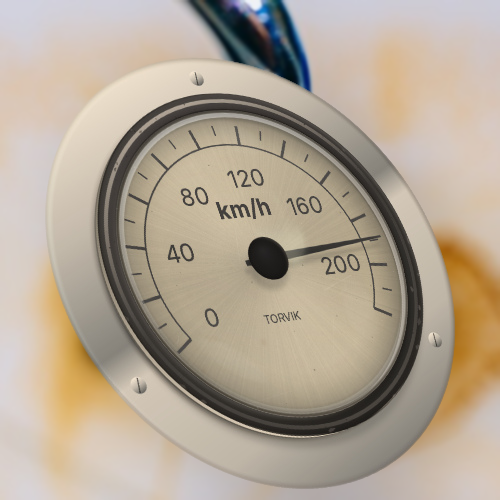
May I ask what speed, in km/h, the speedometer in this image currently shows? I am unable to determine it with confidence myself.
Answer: 190 km/h
